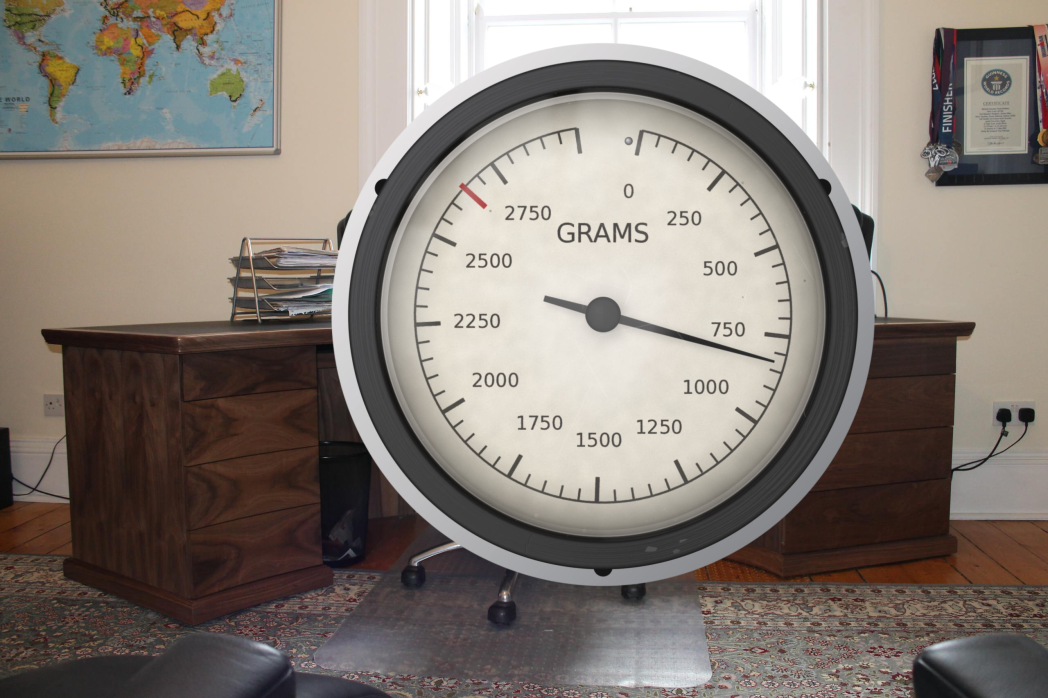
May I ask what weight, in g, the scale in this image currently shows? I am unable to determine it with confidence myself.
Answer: 825 g
